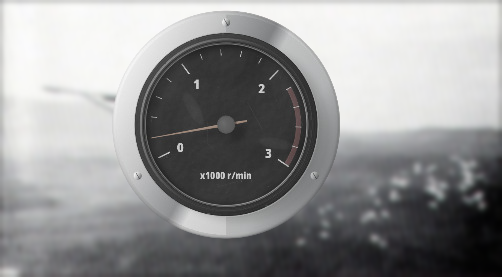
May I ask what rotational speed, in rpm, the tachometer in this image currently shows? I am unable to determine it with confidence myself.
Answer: 200 rpm
